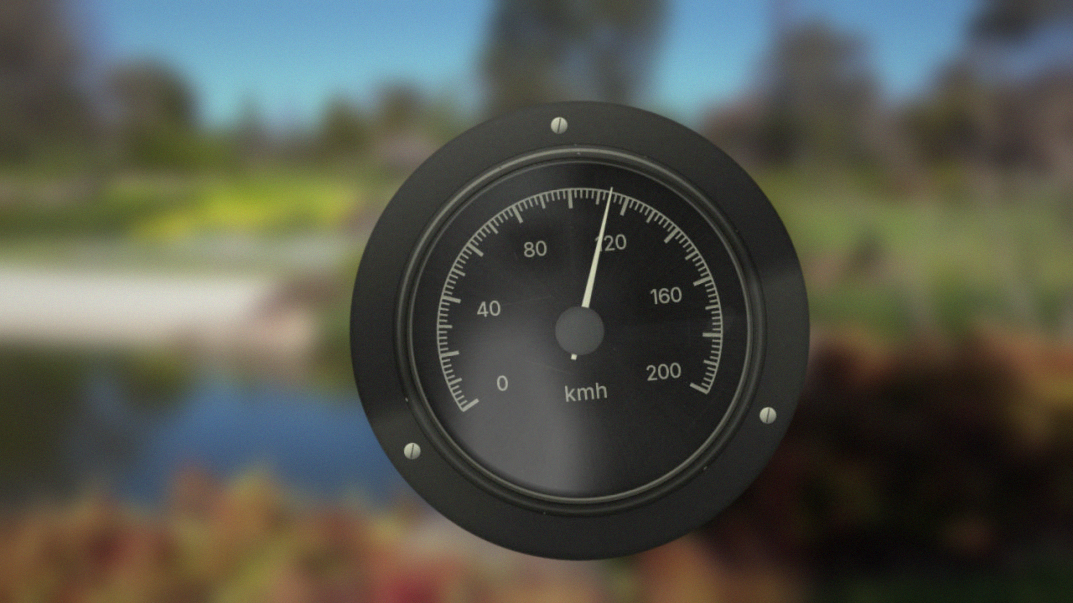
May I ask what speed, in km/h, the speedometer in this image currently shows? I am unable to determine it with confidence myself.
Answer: 114 km/h
